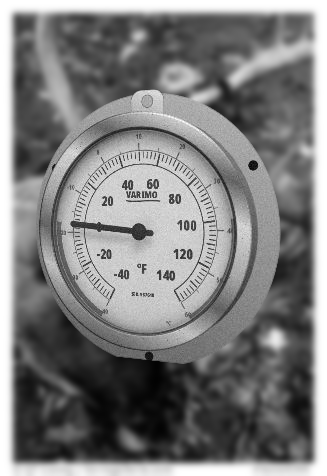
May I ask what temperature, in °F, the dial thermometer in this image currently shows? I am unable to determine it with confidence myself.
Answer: 0 °F
